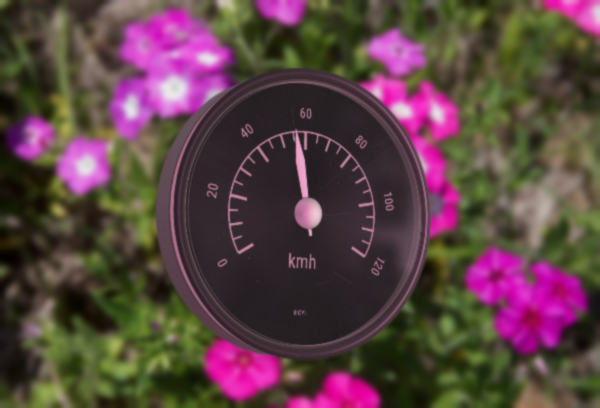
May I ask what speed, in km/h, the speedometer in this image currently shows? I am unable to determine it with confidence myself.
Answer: 55 km/h
